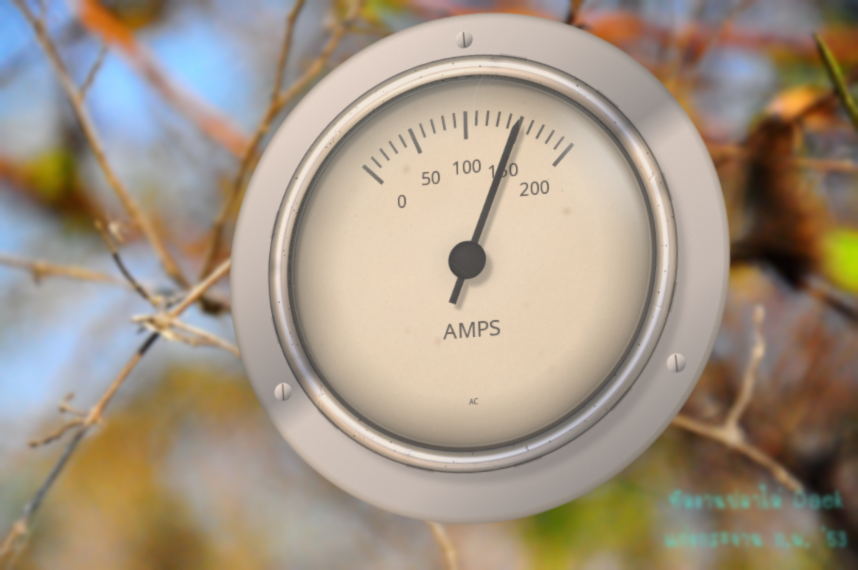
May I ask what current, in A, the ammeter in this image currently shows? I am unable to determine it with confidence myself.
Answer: 150 A
